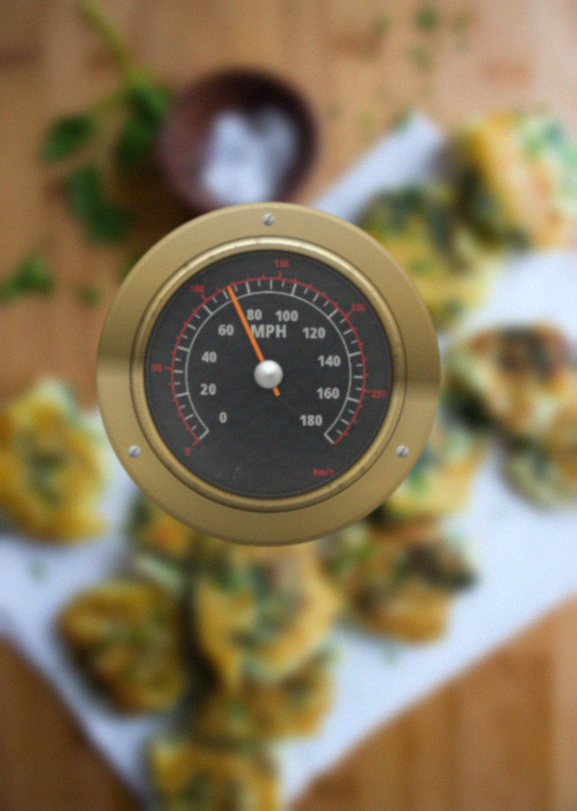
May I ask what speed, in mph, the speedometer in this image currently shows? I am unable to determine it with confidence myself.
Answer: 72.5 mph
